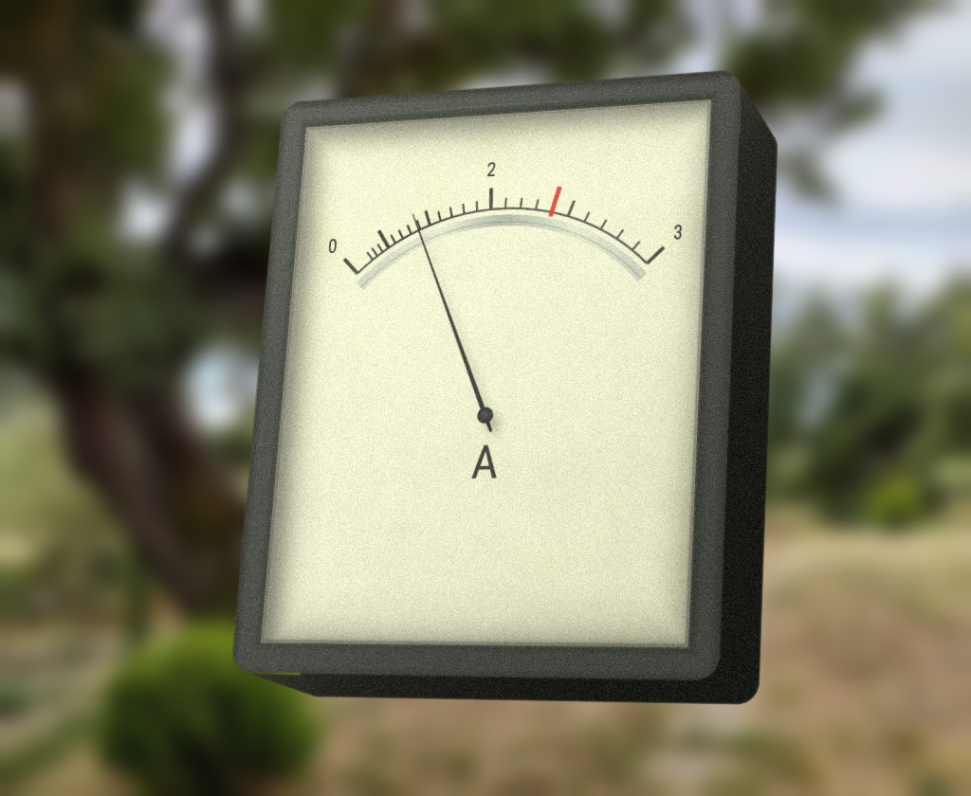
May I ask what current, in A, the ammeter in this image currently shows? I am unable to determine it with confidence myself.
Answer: 1.4 A
